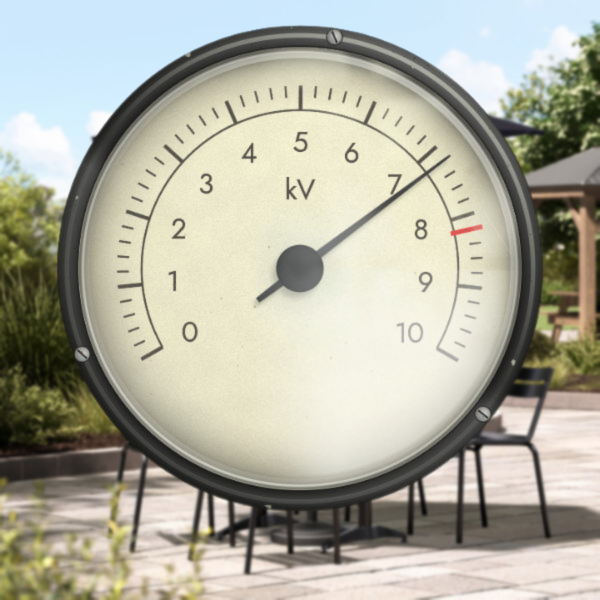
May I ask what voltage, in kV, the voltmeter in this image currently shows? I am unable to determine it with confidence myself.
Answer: 7.2 kV
